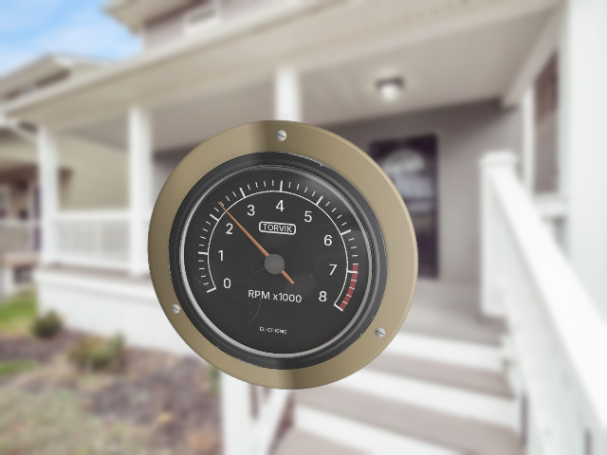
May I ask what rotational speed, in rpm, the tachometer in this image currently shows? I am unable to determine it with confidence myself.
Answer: 2400 rpm
